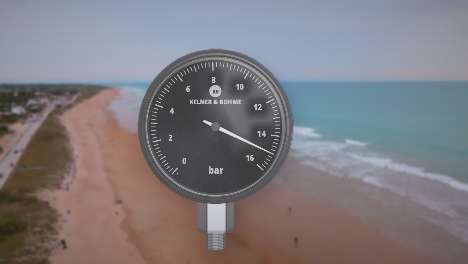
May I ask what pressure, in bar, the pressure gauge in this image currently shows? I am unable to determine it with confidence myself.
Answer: 15 bar
